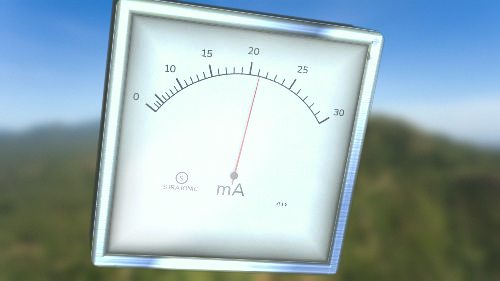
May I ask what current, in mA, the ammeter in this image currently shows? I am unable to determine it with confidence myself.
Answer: 21 mA
